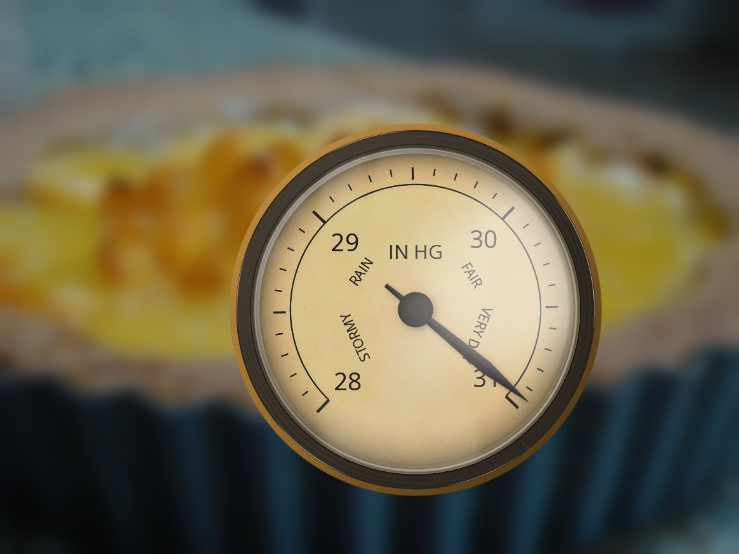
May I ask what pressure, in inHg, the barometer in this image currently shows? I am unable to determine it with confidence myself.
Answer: 30.95 inHg
